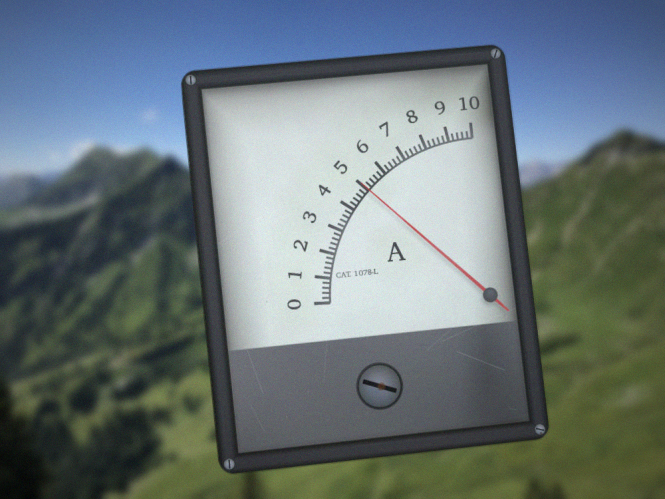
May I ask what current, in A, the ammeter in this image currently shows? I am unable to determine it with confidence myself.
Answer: 5 A
